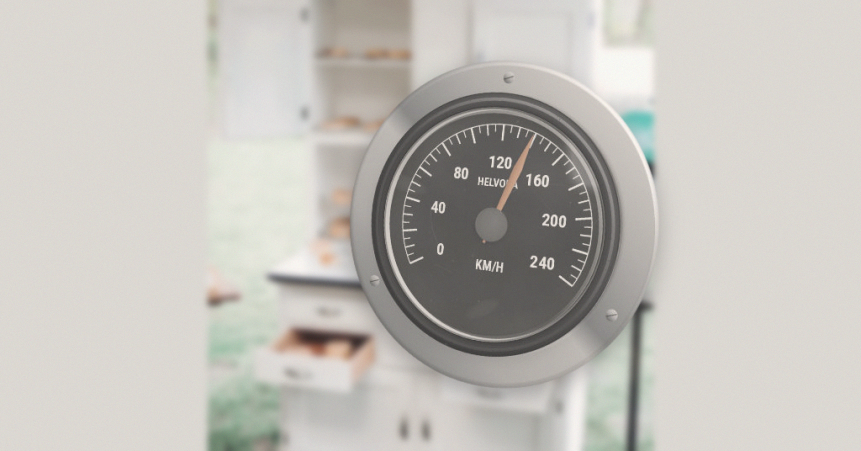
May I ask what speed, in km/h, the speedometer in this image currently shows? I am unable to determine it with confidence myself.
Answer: 140 km/h
